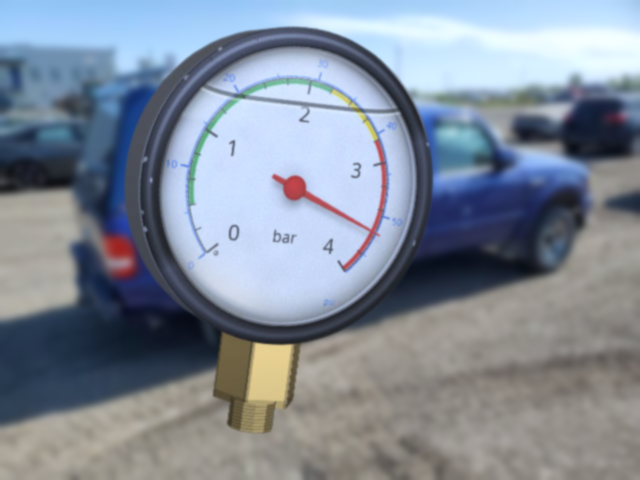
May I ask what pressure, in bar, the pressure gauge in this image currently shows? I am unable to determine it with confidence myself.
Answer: 3.6 bar
